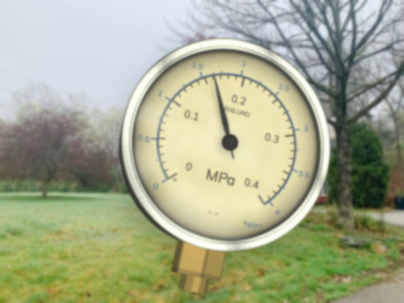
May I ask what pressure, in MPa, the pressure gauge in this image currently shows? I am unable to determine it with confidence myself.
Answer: 0.16 MPa
